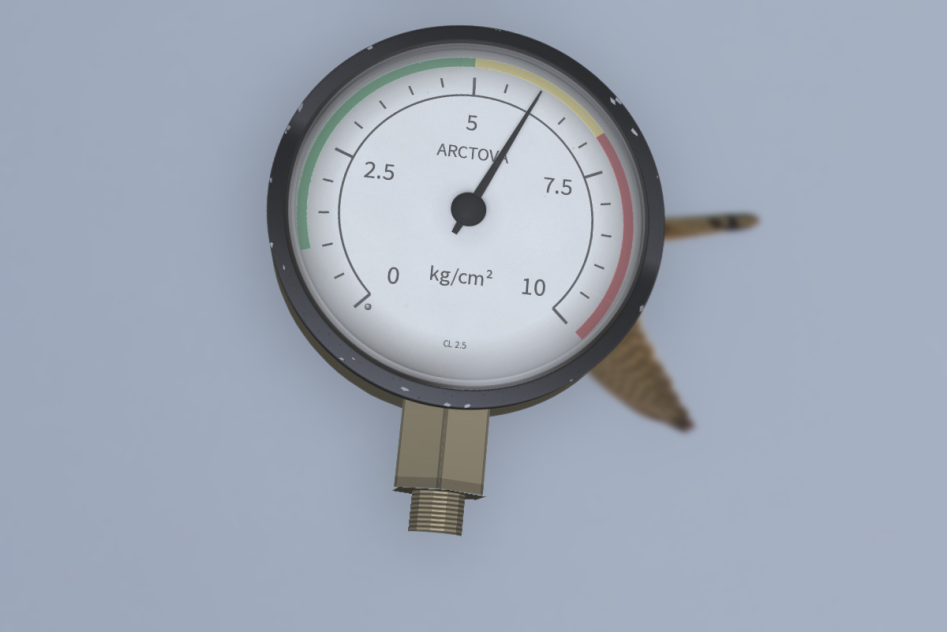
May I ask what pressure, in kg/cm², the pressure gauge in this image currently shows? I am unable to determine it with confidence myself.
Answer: 6 kg/cm²
